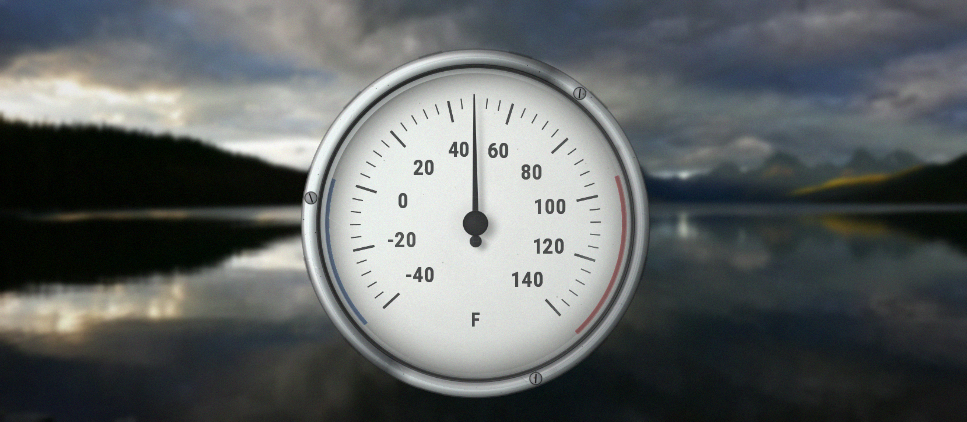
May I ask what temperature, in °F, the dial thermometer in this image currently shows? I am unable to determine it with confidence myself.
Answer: 48 °F
